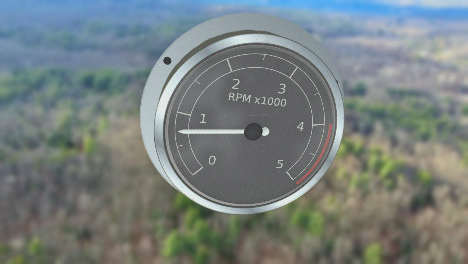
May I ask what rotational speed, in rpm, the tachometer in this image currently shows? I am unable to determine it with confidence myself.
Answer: 750 rpm
